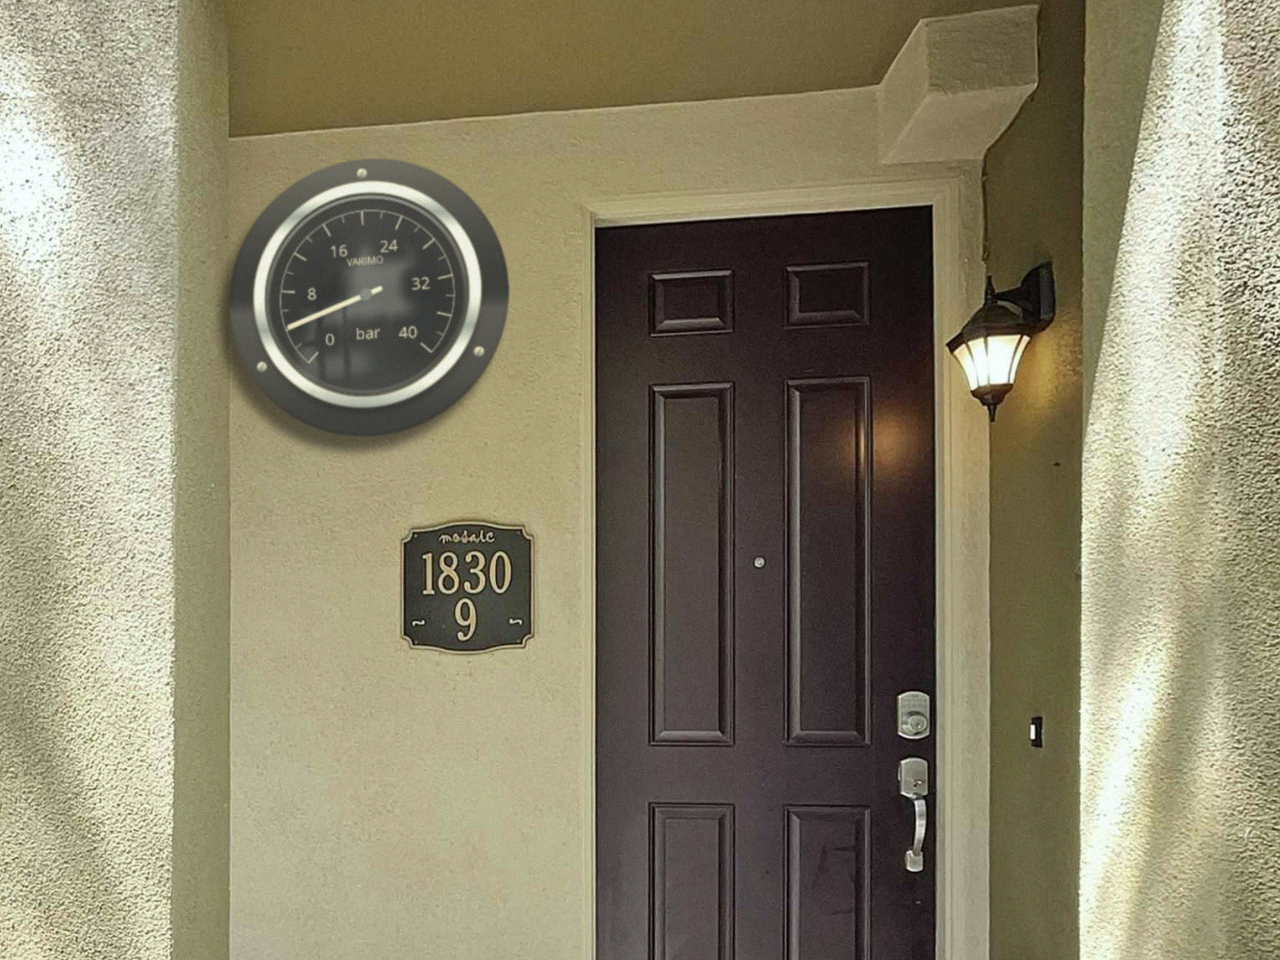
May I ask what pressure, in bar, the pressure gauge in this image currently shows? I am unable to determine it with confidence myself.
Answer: 4 bar
